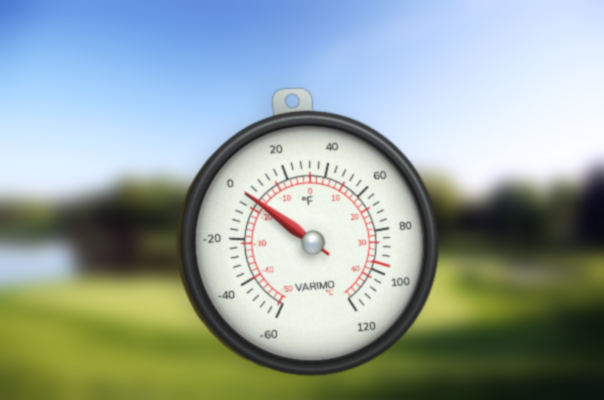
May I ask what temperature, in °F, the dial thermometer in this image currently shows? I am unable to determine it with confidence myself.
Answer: 0 °F
